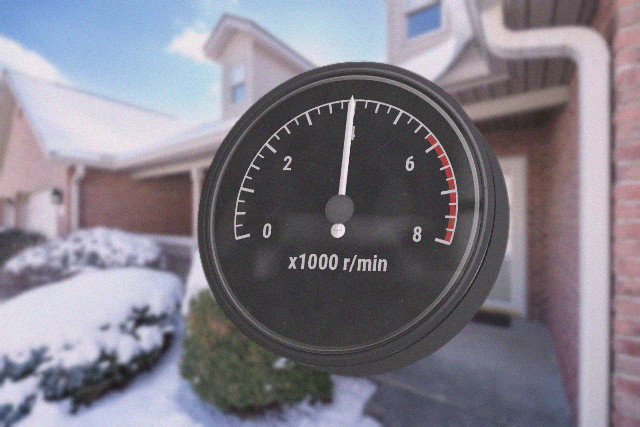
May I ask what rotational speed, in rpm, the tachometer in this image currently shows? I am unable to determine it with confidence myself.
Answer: 4000 rpm
